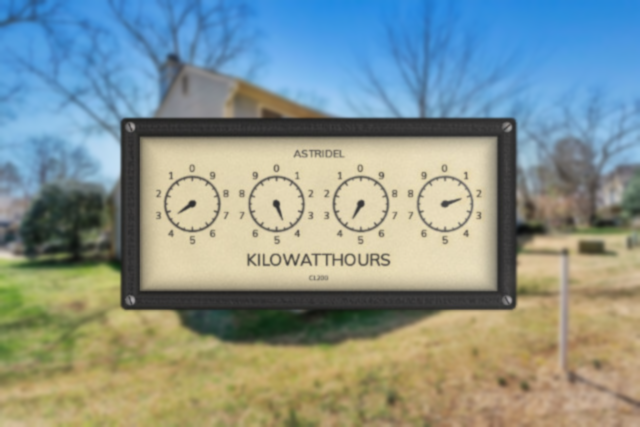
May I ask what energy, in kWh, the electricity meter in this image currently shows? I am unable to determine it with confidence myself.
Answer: 3442 kWh
